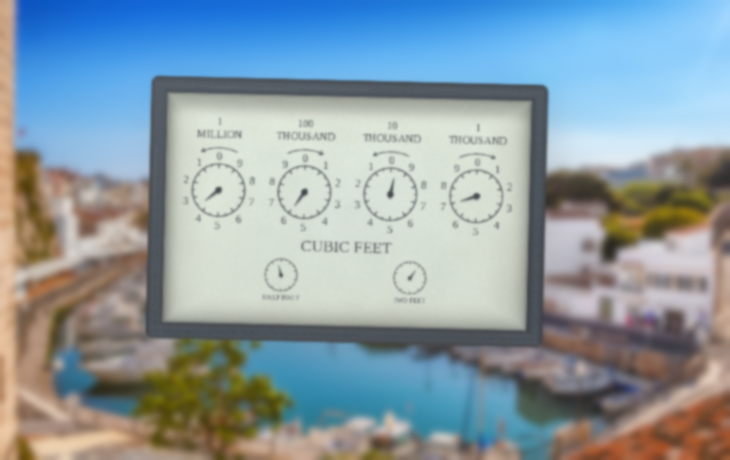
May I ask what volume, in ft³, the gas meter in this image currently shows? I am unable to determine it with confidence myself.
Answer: 359700 ft³
